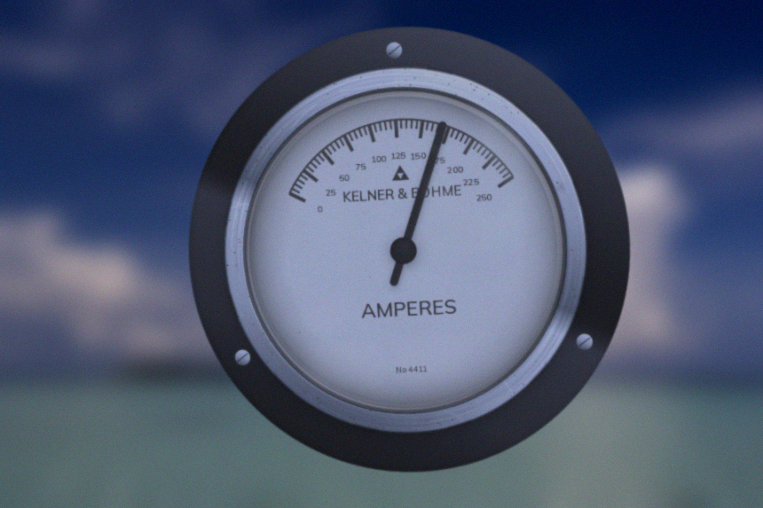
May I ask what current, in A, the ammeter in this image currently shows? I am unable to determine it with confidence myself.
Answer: 170 A
